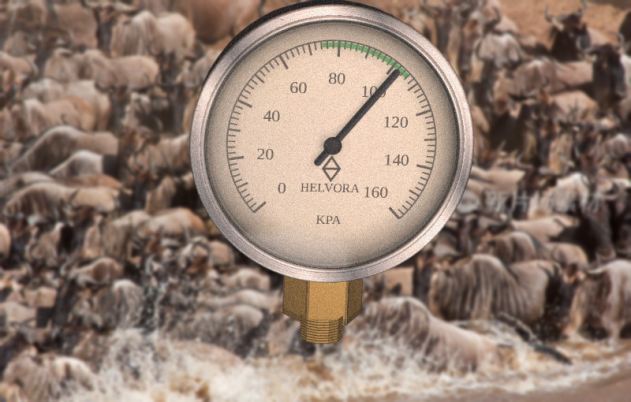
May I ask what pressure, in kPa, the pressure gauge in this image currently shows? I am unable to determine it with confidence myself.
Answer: 102 kPa
